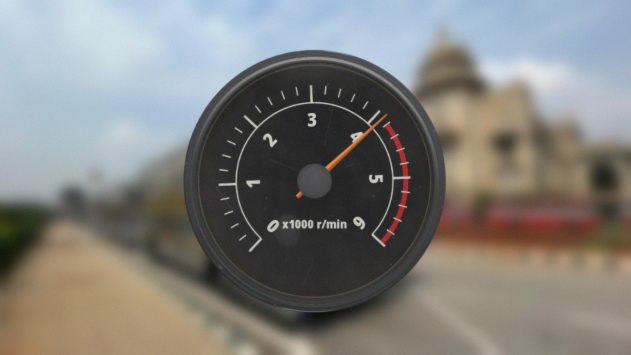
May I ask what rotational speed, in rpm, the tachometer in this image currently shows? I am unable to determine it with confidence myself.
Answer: 4100 rpm
